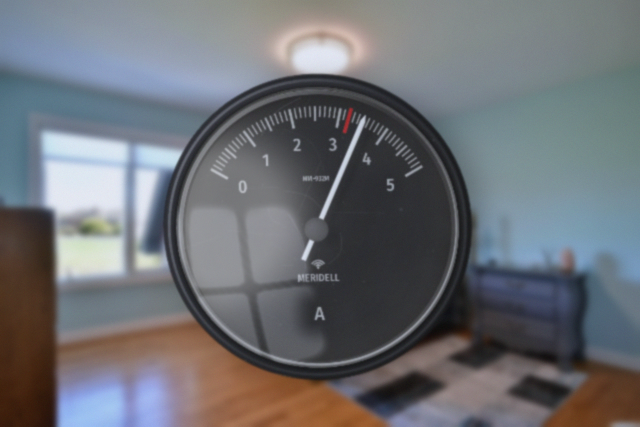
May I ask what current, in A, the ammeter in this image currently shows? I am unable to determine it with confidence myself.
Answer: 3.5 A
